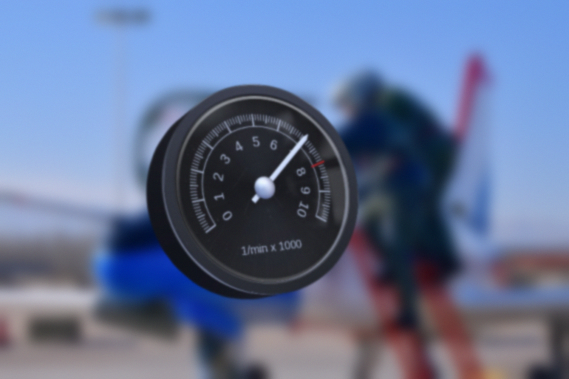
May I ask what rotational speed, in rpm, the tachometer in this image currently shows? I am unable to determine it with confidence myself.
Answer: 7000 rpm
